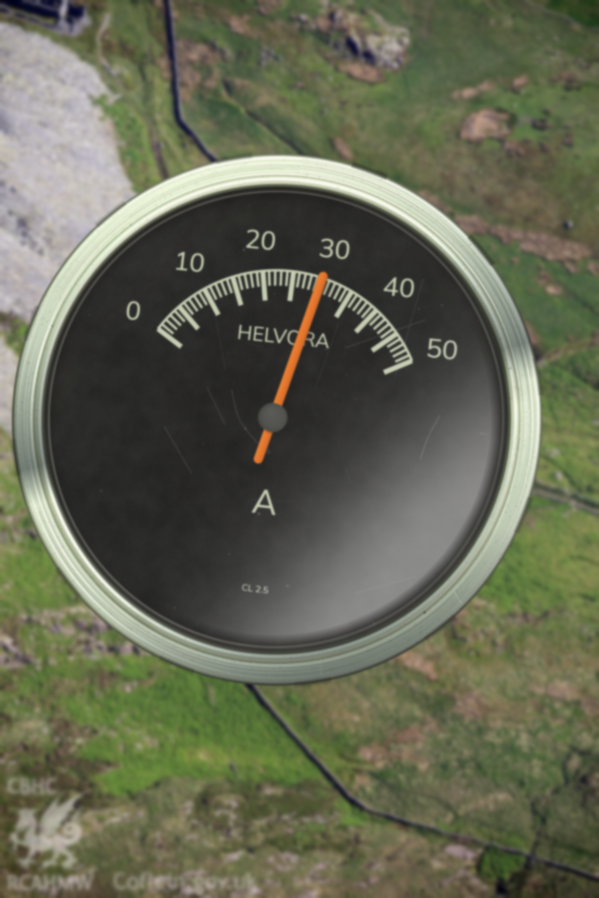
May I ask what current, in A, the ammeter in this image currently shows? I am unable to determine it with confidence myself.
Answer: 30 A
